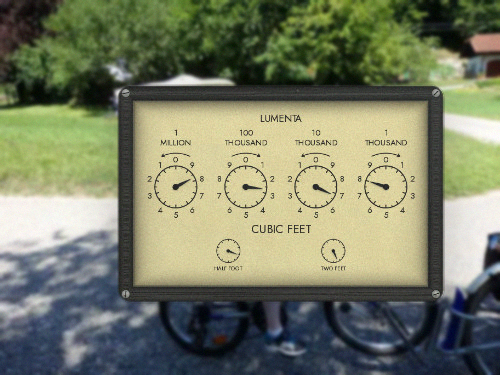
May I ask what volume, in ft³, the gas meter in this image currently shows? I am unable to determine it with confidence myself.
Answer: 826800 ft³
